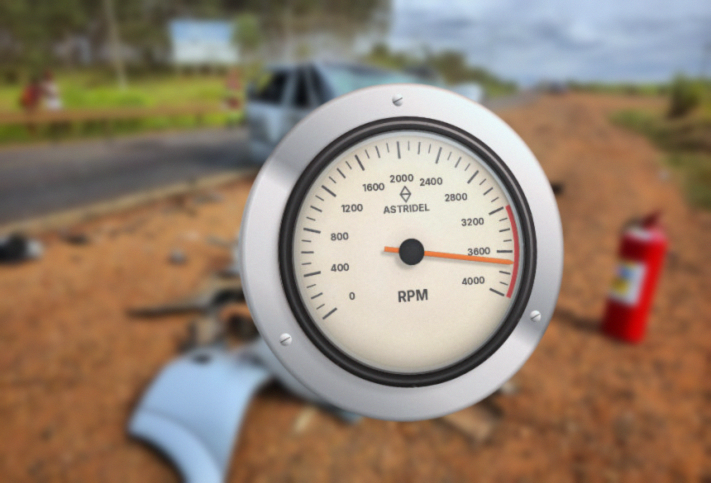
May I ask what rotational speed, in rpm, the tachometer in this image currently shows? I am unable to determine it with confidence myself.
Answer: 3700 rpm
